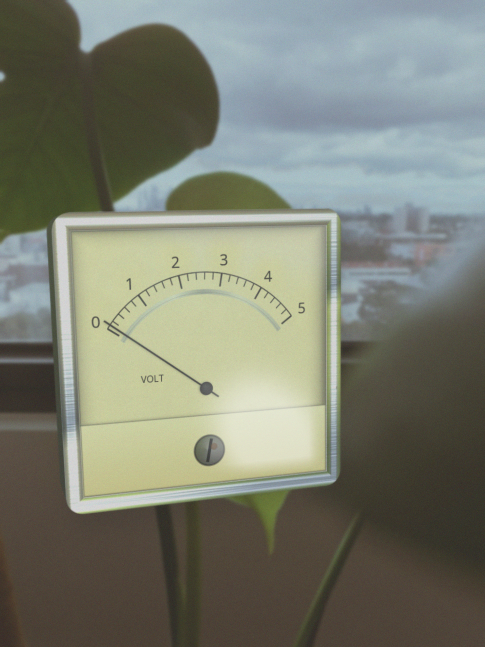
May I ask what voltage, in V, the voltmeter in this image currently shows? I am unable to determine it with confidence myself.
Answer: 0.1 V
